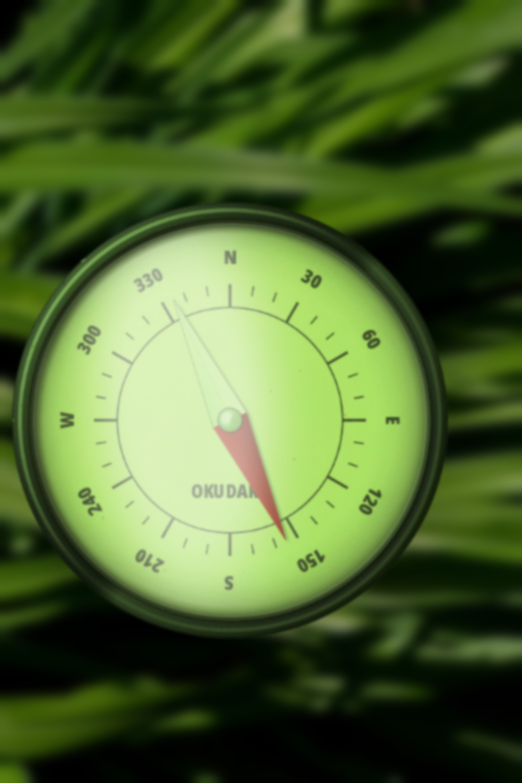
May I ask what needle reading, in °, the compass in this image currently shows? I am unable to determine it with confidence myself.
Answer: 155 °
